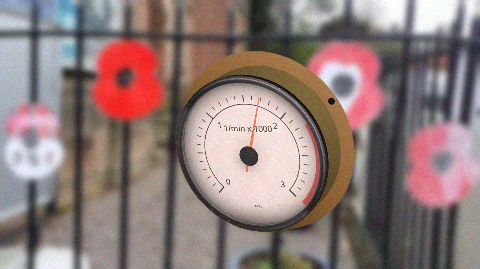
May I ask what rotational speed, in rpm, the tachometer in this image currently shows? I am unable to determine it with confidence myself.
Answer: 1700 rpm
